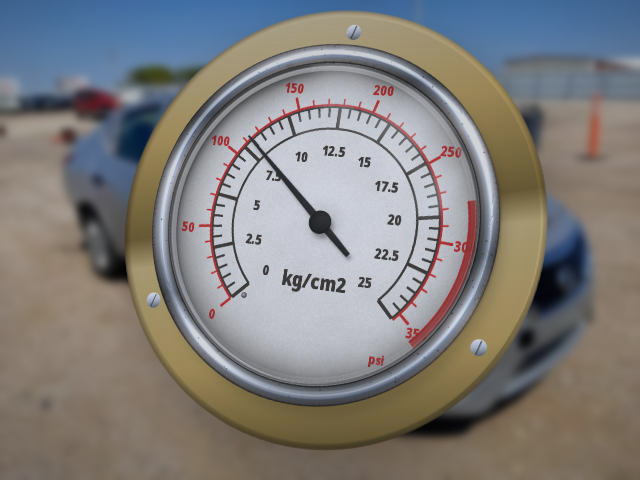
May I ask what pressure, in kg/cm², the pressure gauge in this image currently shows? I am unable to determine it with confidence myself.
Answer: 8 kg/cm²
